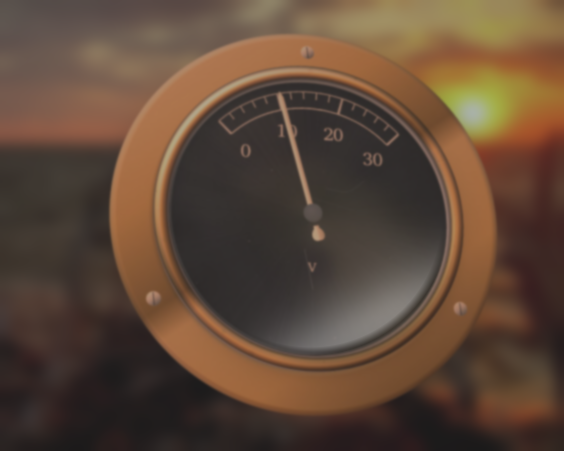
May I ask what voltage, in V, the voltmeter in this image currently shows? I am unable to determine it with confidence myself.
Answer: 10 V
